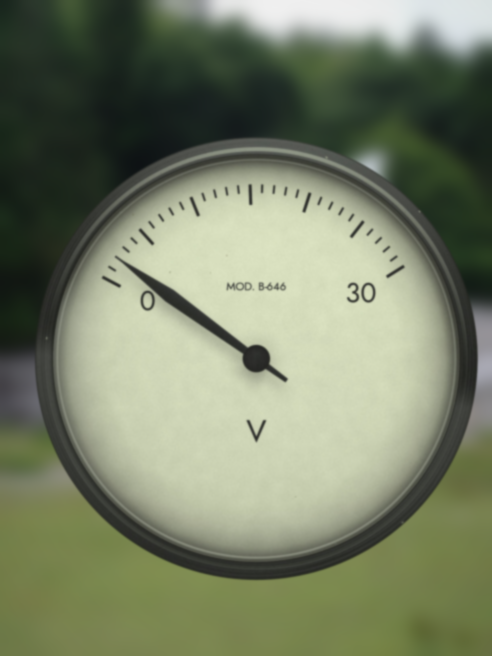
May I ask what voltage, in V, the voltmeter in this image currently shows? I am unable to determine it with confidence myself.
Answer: 2 V
